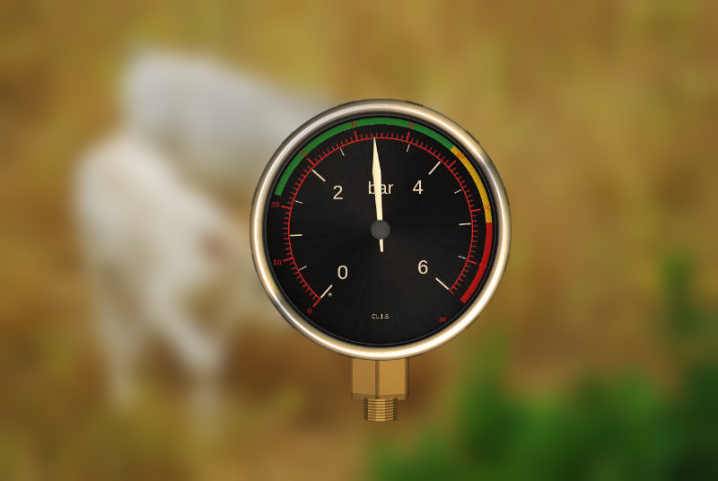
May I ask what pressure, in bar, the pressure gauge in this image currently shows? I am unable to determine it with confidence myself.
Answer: 3 bar
